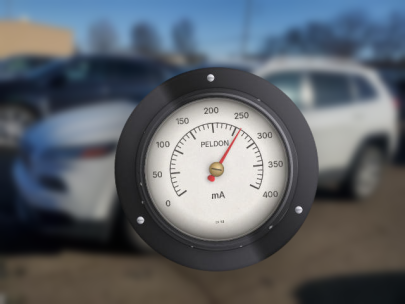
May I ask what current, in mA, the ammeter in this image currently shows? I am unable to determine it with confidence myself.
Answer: 260 mA
